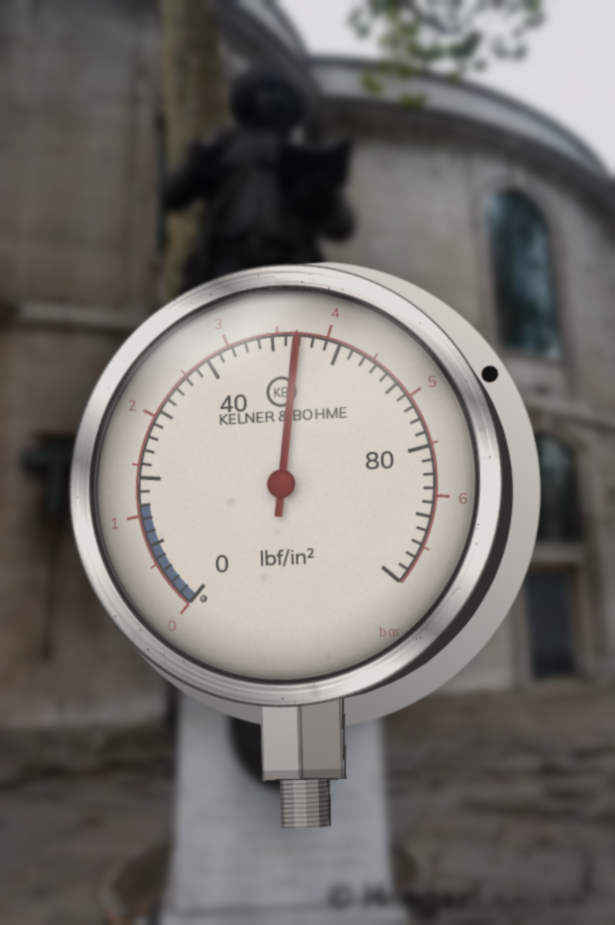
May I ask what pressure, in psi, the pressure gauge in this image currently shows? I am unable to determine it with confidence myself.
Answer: 54 psi
